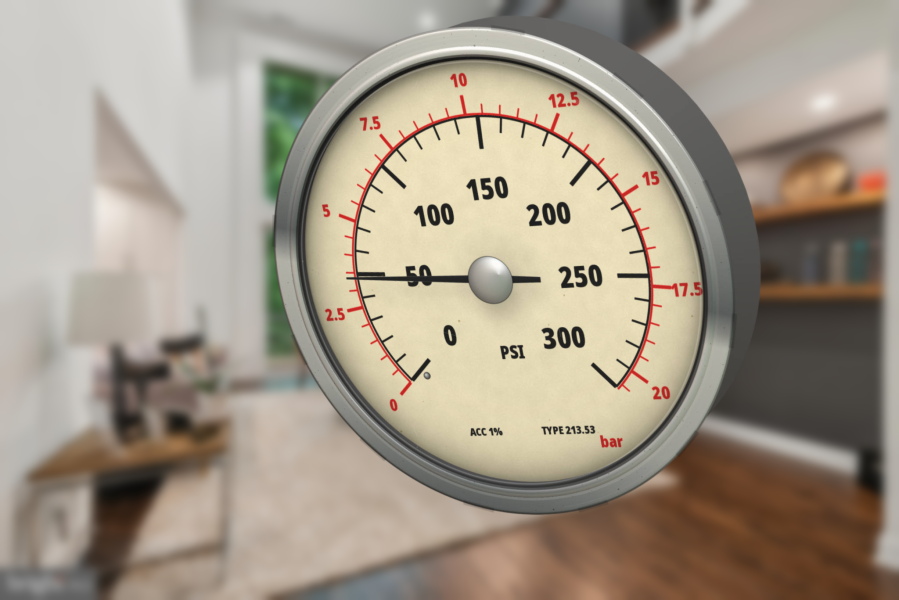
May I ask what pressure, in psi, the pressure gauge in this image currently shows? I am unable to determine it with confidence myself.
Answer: 50 psi
